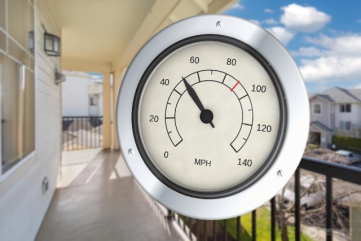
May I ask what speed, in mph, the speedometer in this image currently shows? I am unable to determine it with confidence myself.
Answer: 50 mph
